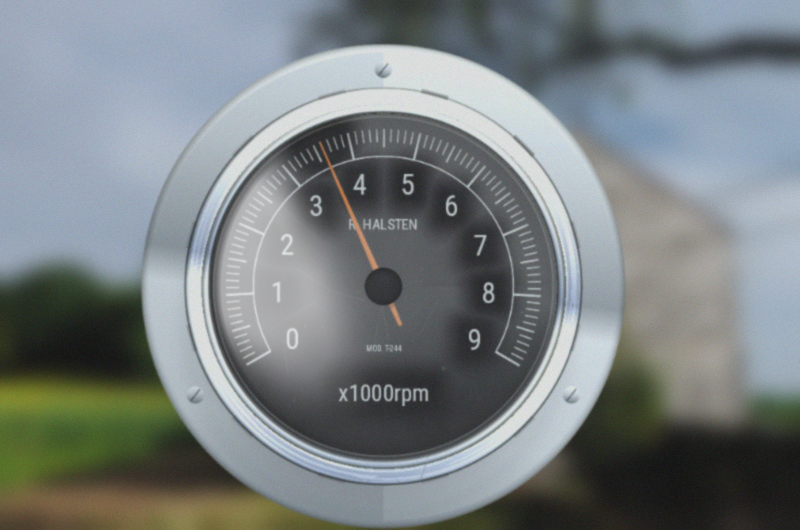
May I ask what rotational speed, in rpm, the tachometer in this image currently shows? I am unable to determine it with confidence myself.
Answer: 3600 rpm
